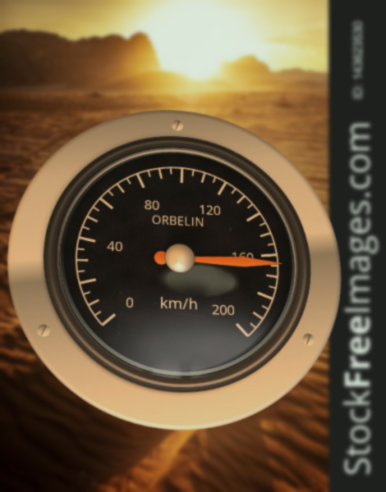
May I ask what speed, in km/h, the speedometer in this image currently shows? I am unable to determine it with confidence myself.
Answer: 165 km/h
